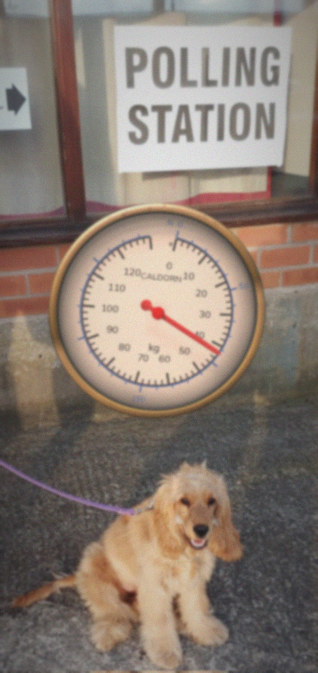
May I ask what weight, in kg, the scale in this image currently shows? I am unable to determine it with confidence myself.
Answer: 42 kg
